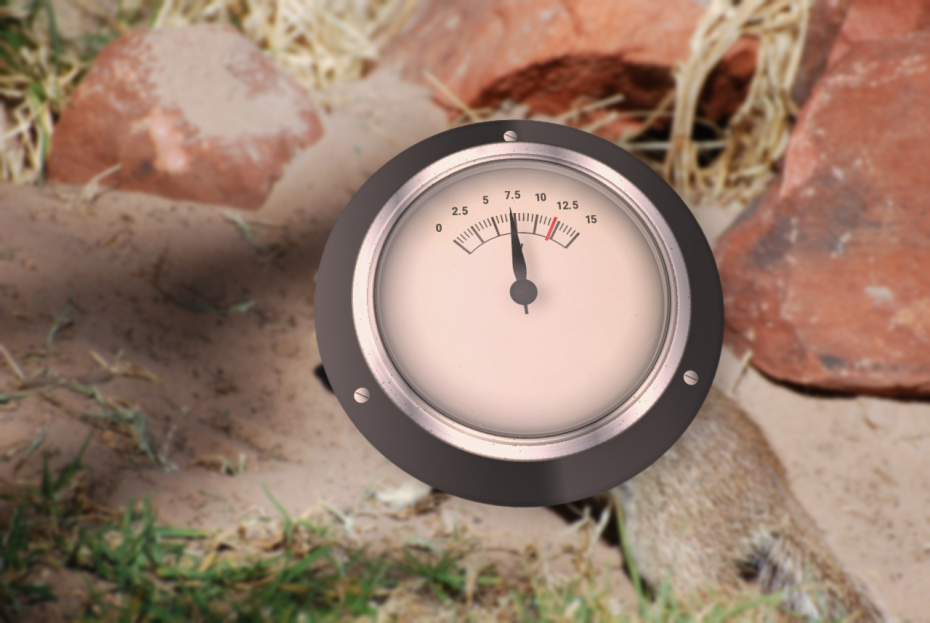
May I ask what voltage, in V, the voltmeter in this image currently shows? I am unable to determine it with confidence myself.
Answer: 7 V
